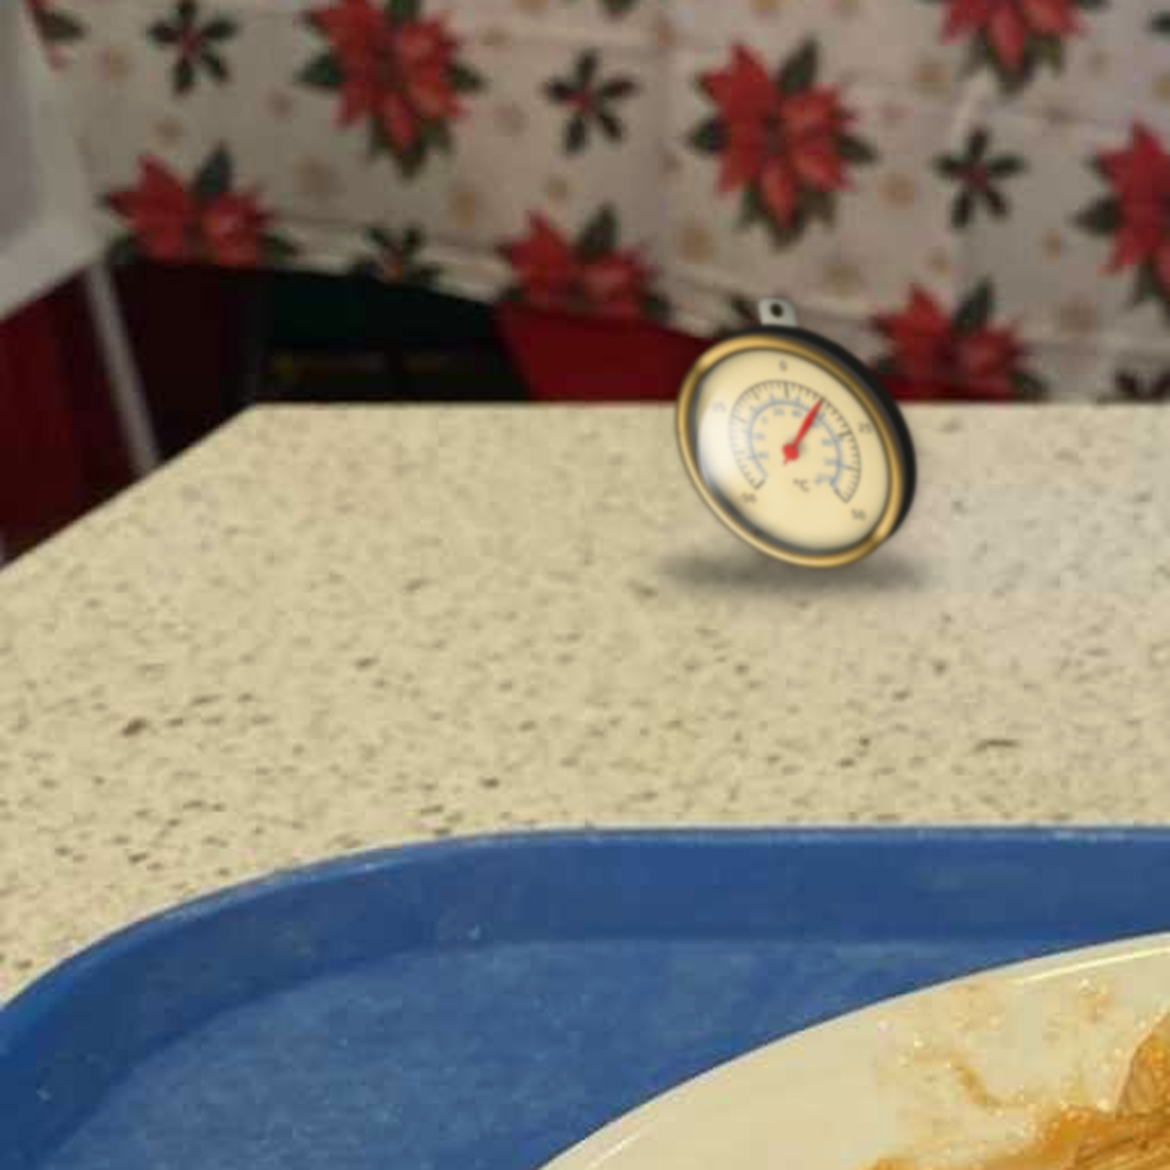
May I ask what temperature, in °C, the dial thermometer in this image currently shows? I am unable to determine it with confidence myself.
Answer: 12.5 °C
